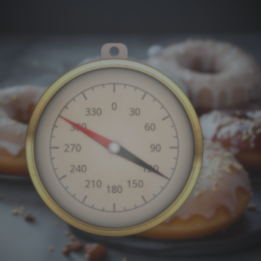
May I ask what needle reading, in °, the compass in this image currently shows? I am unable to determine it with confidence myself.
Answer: 300 °
